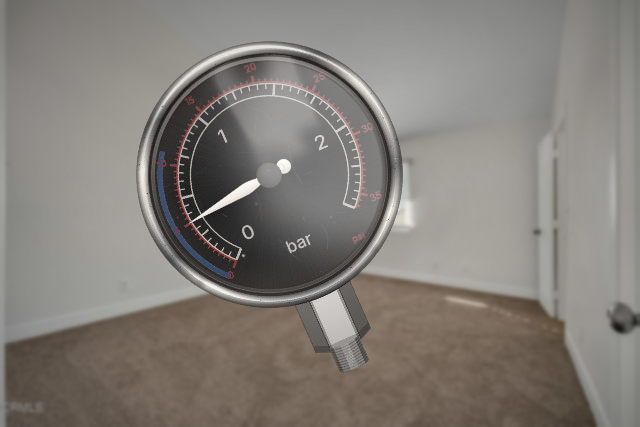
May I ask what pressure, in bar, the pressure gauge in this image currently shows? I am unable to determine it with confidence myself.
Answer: 0.35 bar
